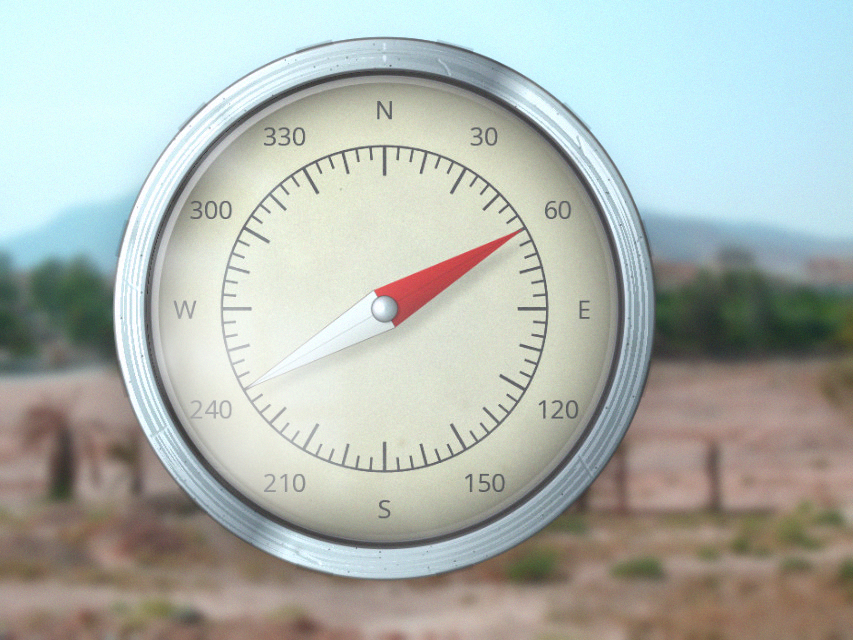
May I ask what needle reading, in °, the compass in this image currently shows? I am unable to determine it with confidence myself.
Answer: 60 °
